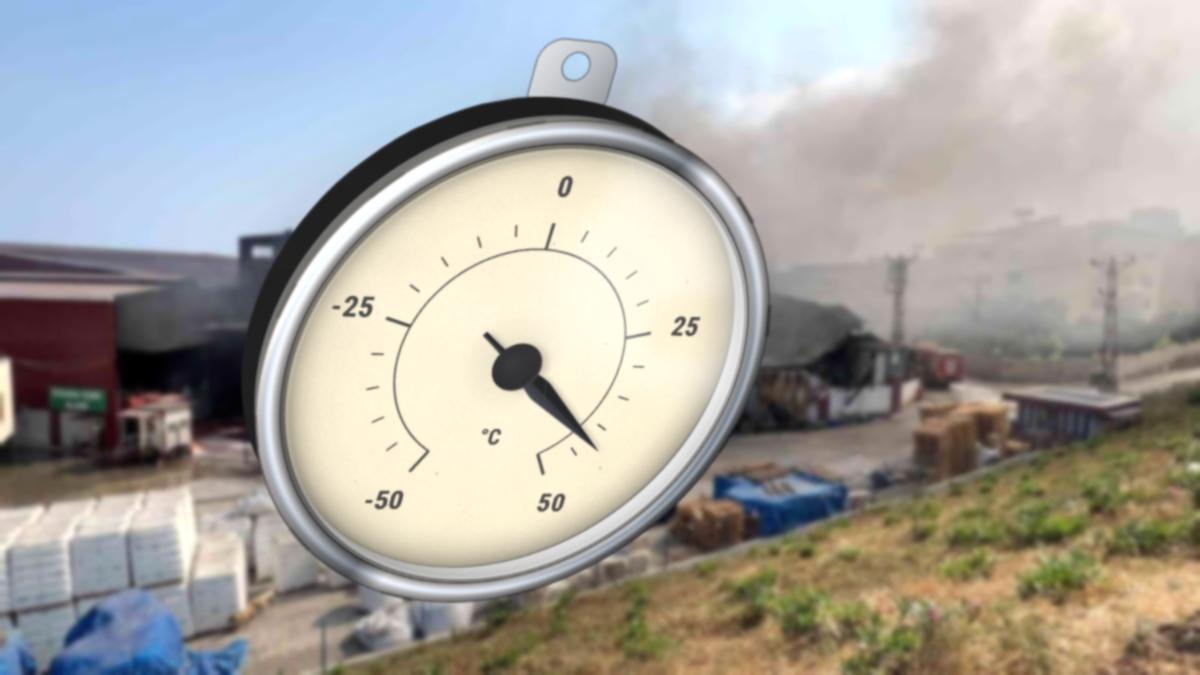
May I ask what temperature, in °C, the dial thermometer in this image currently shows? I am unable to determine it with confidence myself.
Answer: 42.5 °C
